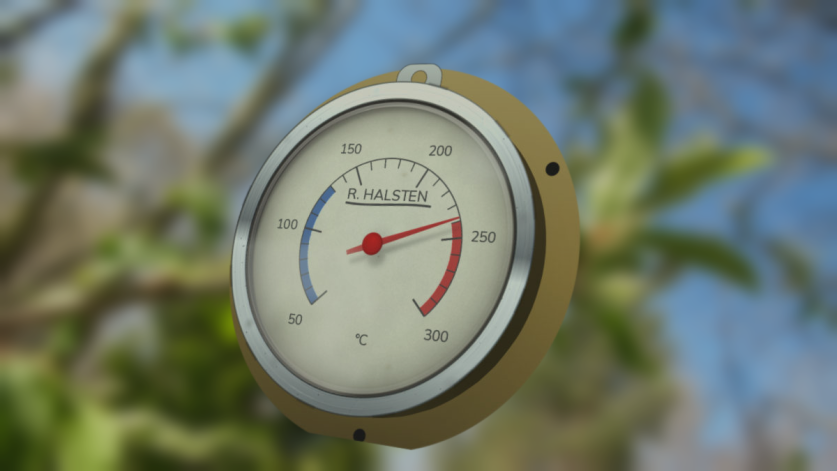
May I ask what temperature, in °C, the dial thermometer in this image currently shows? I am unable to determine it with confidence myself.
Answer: 240 °C
